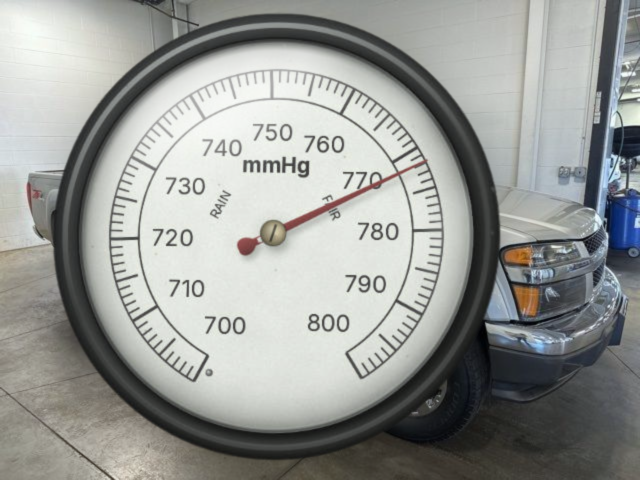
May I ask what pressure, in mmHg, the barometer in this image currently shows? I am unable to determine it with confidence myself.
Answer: 772 mmHg
